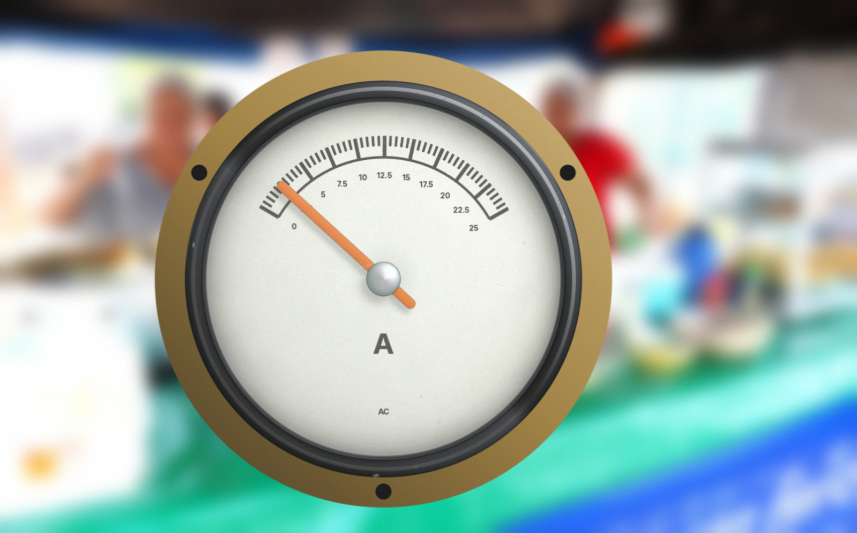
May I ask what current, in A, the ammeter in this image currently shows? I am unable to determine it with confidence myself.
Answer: 2.5 A
